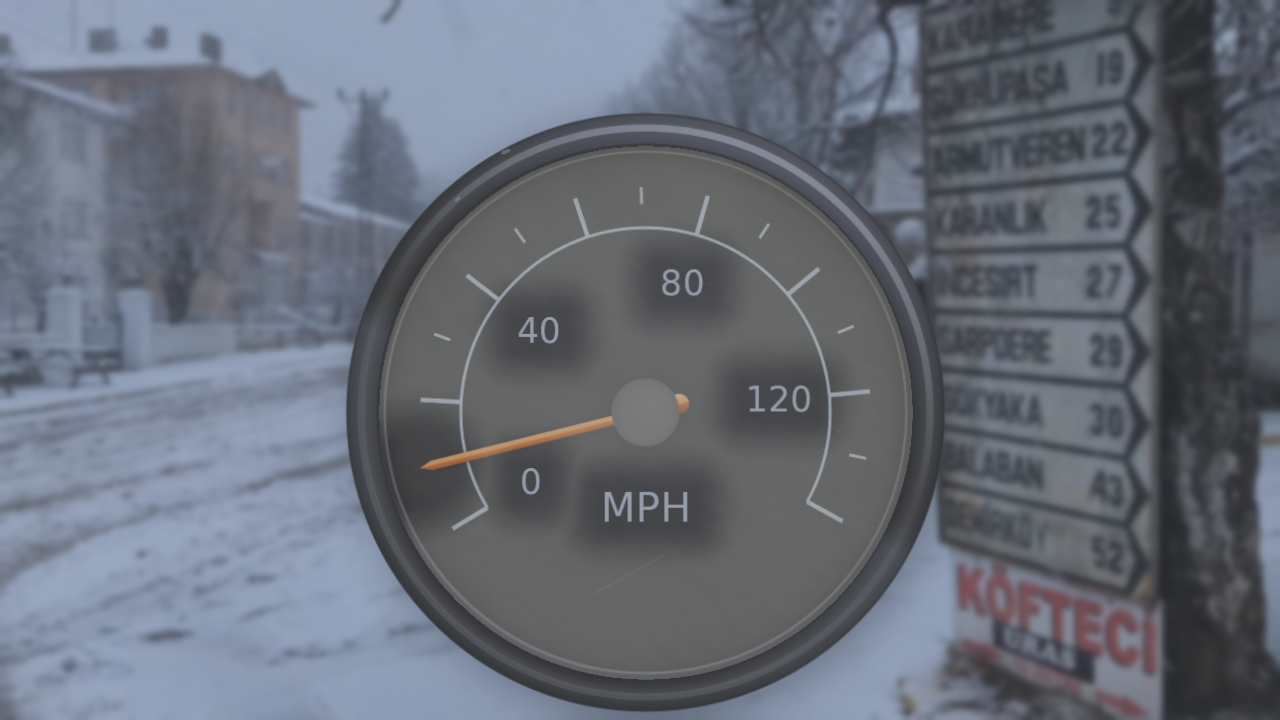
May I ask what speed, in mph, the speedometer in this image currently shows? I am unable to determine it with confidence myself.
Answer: 10 mph
